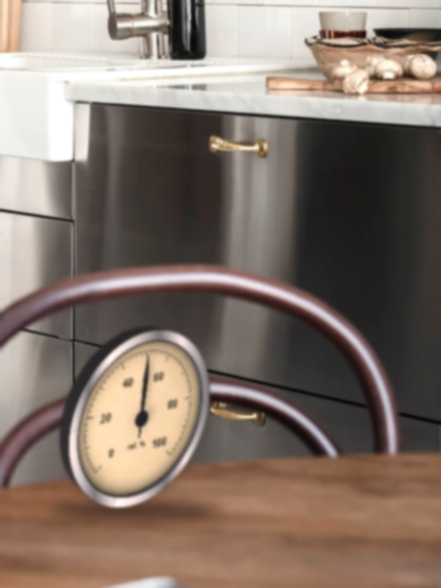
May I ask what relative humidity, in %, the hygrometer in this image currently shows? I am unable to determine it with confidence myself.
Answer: 50 %
